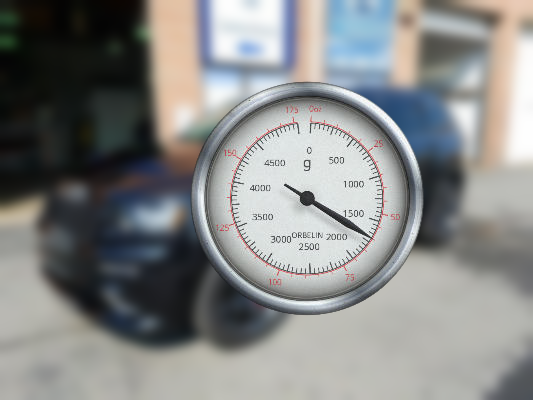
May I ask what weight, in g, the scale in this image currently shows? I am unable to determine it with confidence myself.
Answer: 1700 g
